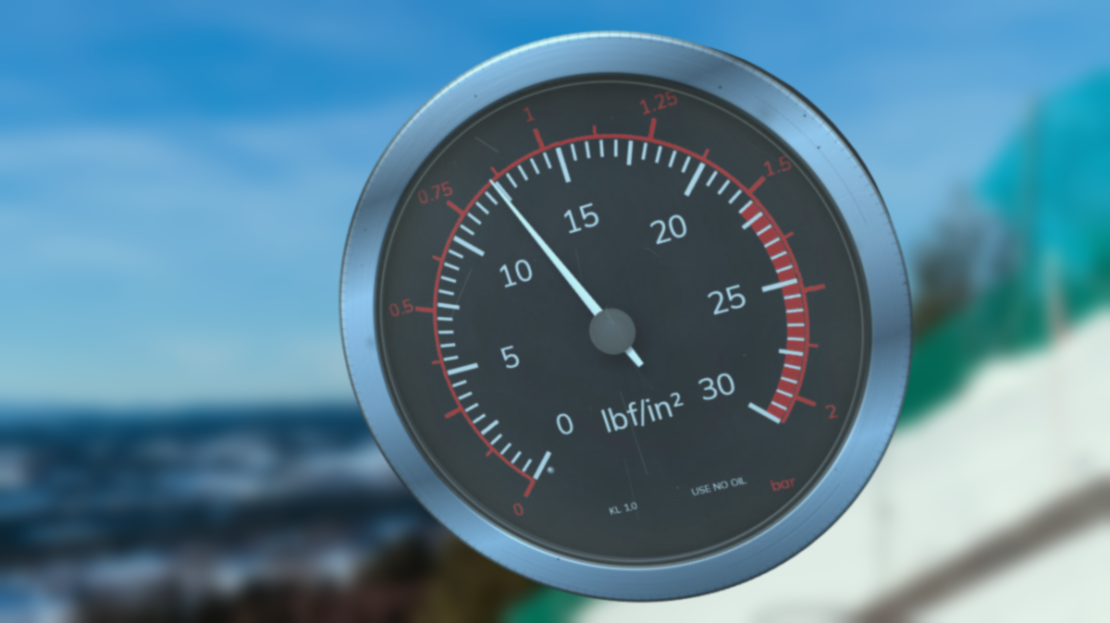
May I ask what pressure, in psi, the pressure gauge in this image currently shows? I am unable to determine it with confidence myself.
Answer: 12.5 psi
